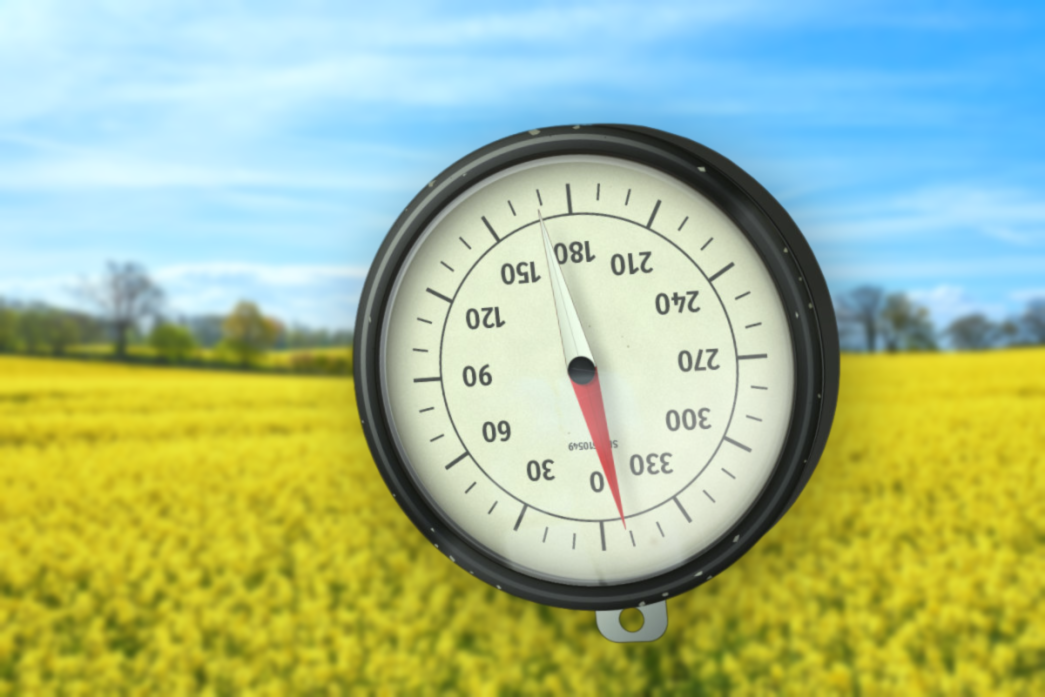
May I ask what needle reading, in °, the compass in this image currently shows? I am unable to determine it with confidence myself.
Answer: 350 °
